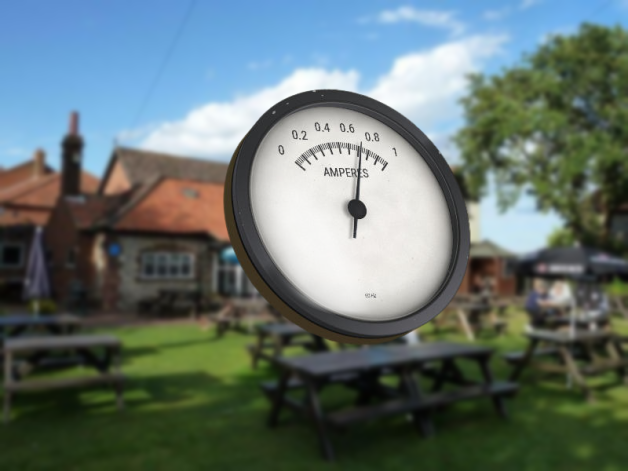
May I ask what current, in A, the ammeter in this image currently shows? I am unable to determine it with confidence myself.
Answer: 0.7 A
